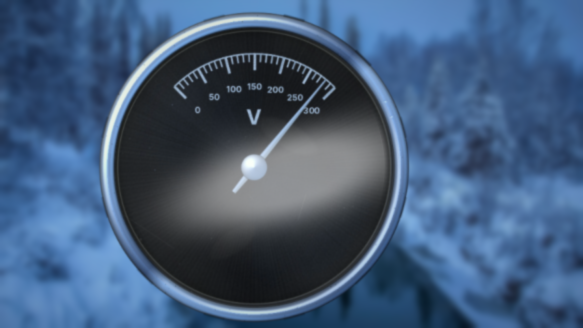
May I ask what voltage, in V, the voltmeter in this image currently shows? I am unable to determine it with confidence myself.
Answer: 280 V
